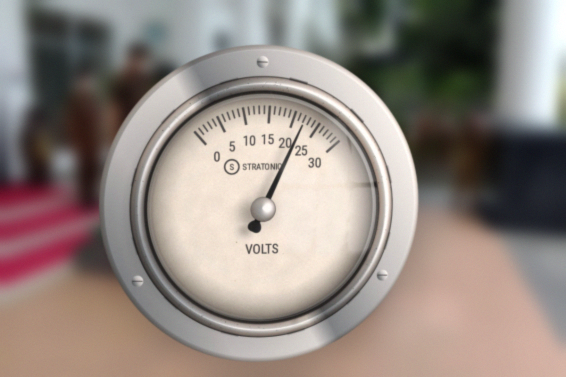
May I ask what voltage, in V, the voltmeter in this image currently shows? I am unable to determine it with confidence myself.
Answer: 22 V
